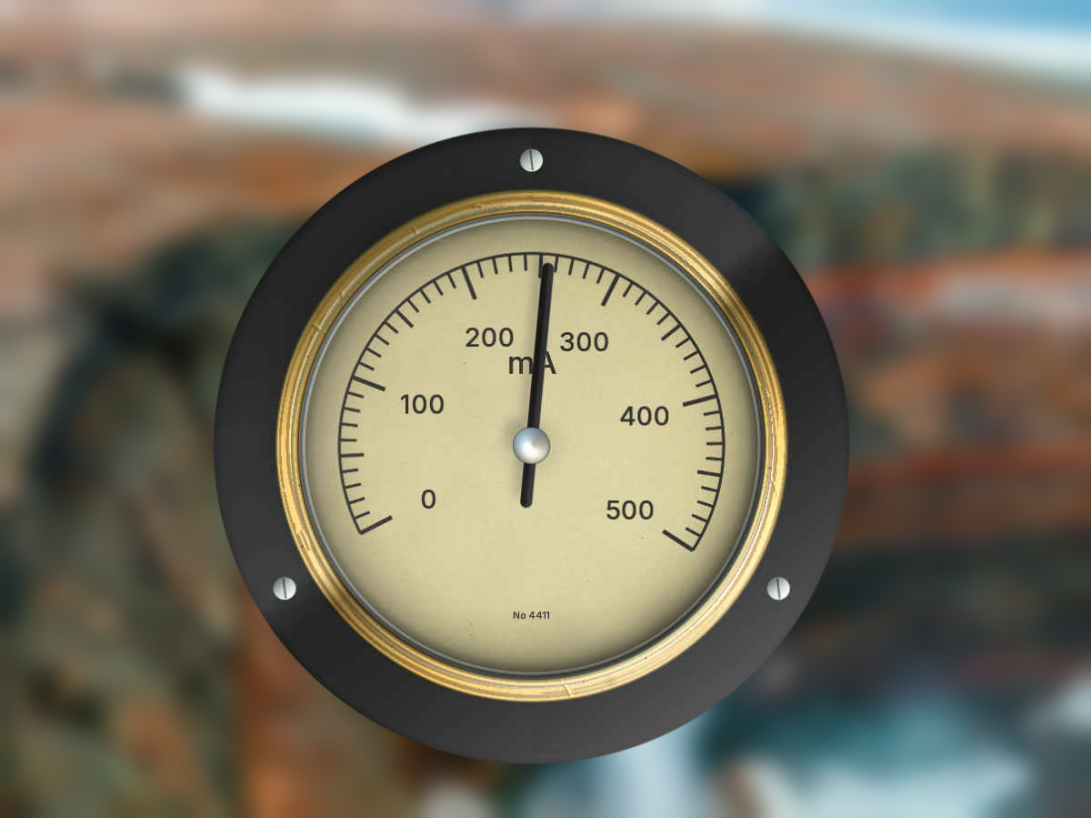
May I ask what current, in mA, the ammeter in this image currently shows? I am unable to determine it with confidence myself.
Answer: 255 mA
